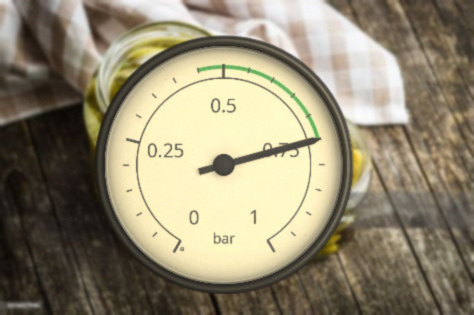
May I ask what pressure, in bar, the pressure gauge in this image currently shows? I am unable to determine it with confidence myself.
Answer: 0.75 bar
